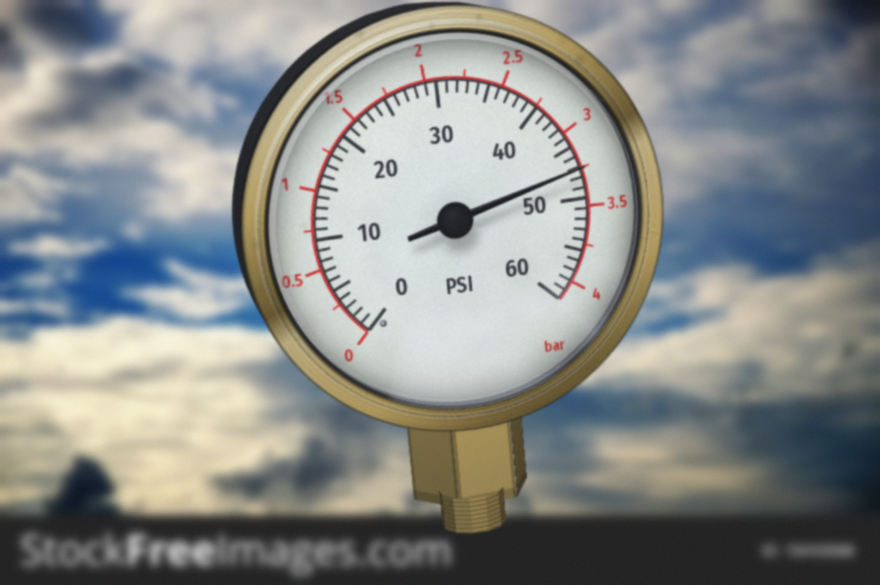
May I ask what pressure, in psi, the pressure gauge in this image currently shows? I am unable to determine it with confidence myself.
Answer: 47 psi
